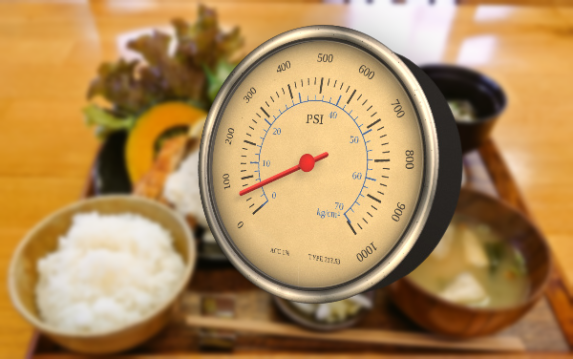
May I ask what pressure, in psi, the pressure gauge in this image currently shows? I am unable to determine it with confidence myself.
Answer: 60 psi
